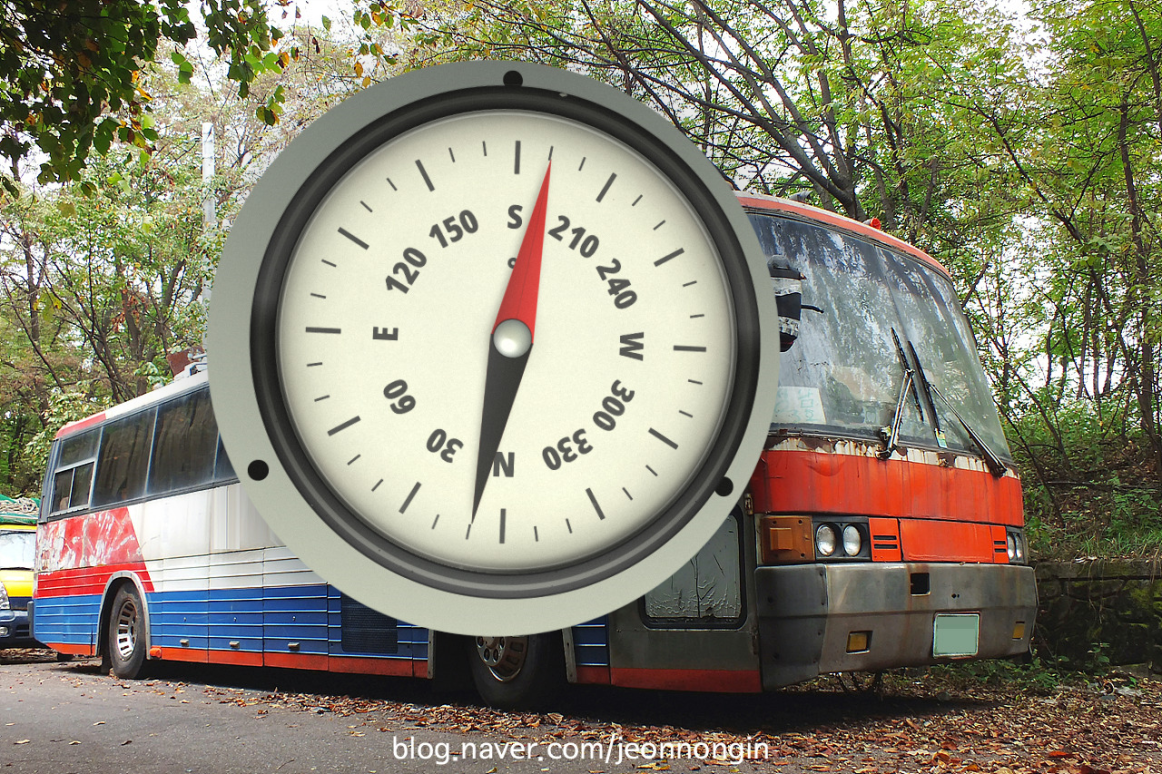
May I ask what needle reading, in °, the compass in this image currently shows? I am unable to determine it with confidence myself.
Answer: 190 °
